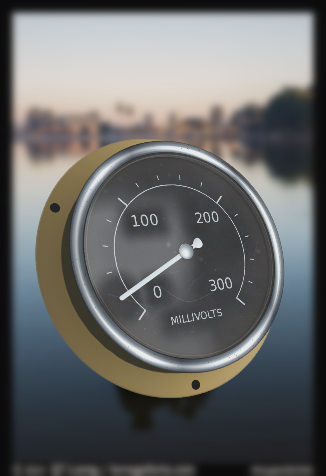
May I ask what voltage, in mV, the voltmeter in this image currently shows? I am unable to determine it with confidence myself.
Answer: 20 mV
